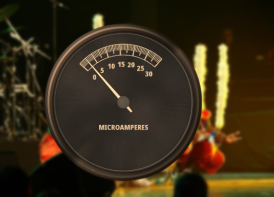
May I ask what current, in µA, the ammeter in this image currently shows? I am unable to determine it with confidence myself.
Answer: 2.5 µA
